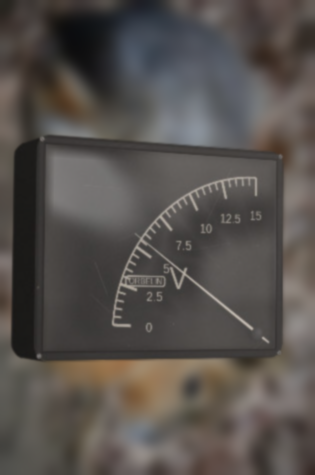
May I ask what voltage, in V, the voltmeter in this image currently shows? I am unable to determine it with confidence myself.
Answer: 5.5 V
